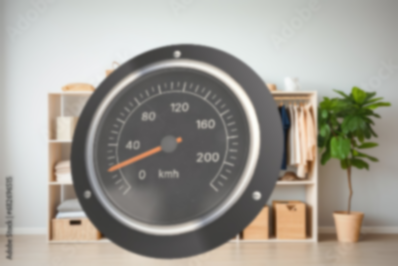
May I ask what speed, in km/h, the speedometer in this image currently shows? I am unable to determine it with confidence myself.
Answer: 20 km/h
